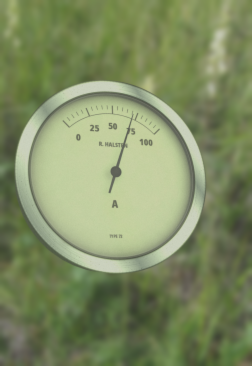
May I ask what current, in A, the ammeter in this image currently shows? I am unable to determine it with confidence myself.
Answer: 70 A
